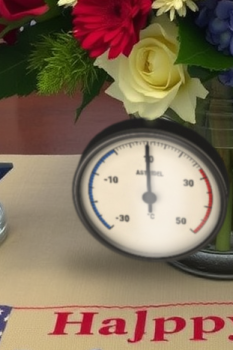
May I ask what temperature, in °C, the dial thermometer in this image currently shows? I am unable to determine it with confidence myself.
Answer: 10 °C
